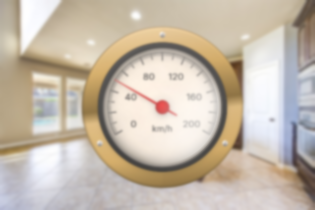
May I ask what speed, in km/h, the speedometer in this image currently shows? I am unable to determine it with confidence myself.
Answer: 50 km/h
